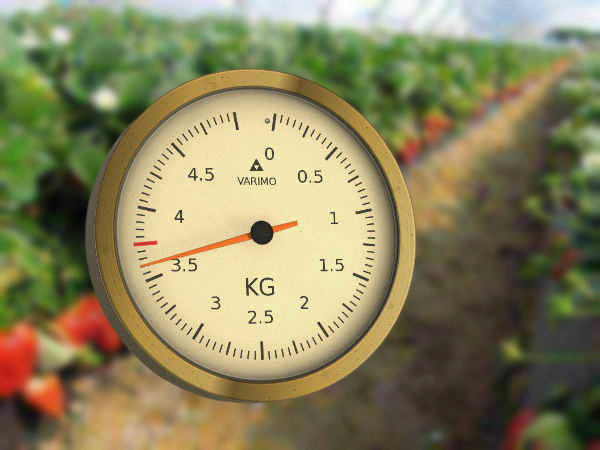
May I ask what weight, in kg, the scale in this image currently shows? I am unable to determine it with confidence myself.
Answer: 3.6 kg
